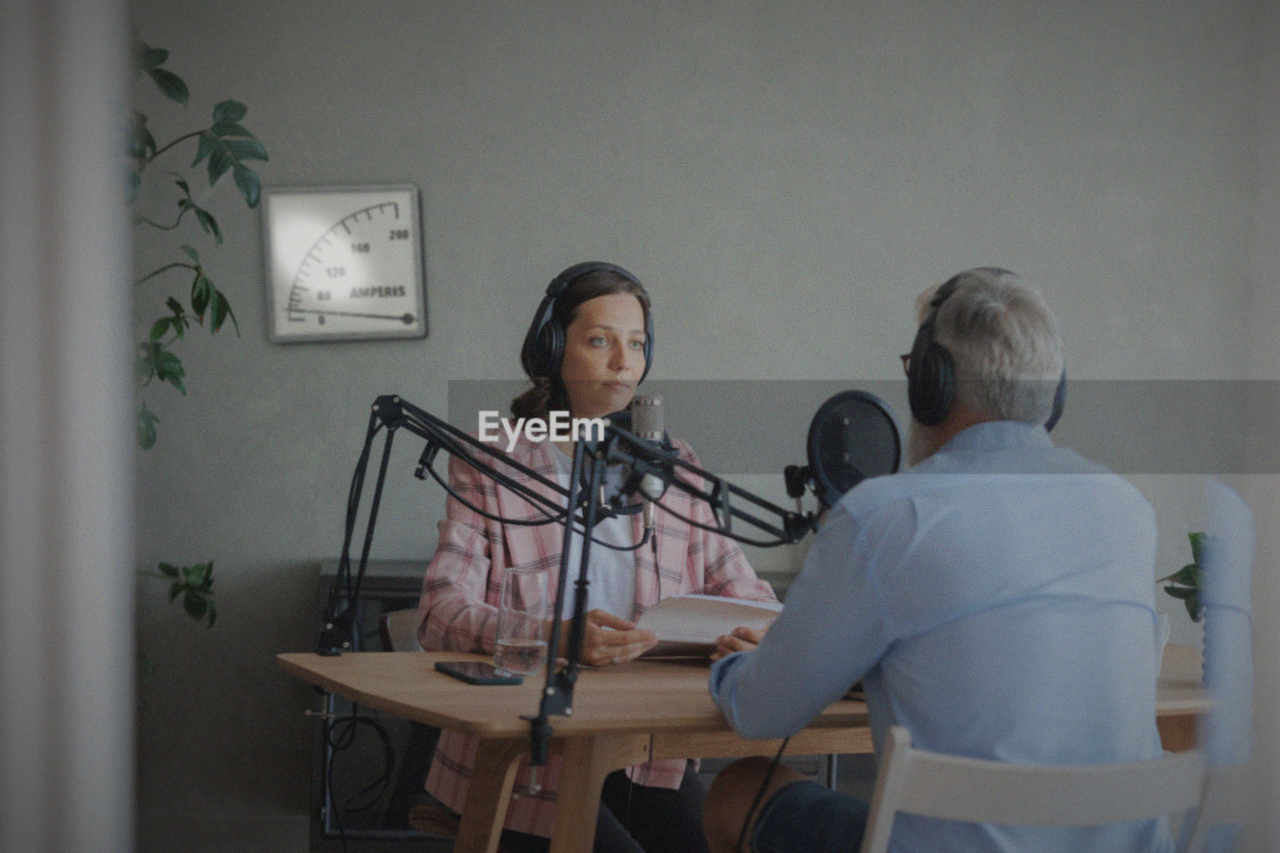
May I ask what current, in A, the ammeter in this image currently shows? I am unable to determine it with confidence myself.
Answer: 40 A
